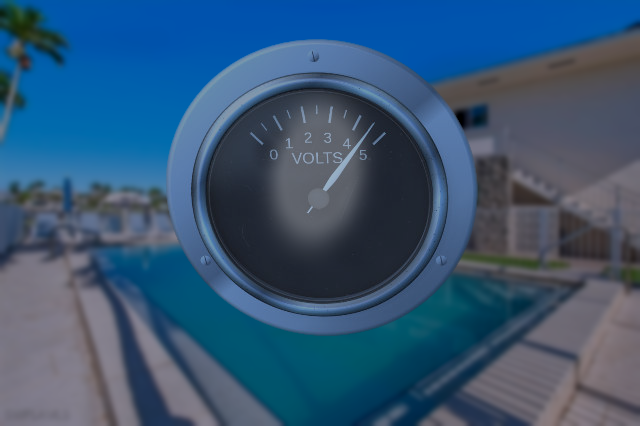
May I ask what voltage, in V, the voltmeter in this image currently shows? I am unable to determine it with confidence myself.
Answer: 4.5 V
